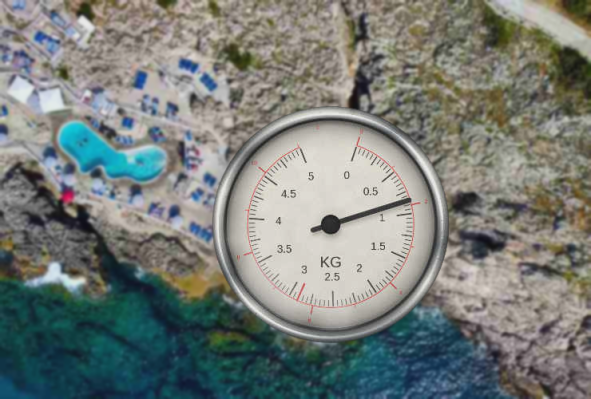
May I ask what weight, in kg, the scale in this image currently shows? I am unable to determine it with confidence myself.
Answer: 0.85 kg
